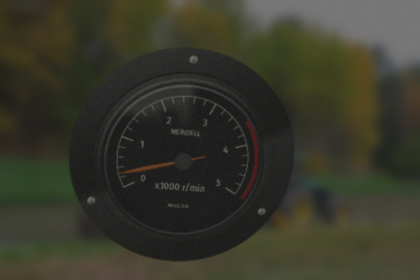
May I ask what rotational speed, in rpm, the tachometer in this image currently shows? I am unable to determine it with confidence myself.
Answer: 300 rpm
